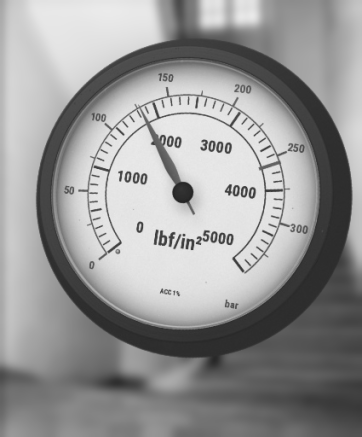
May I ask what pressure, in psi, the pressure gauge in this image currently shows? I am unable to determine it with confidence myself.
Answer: 1850 psi
